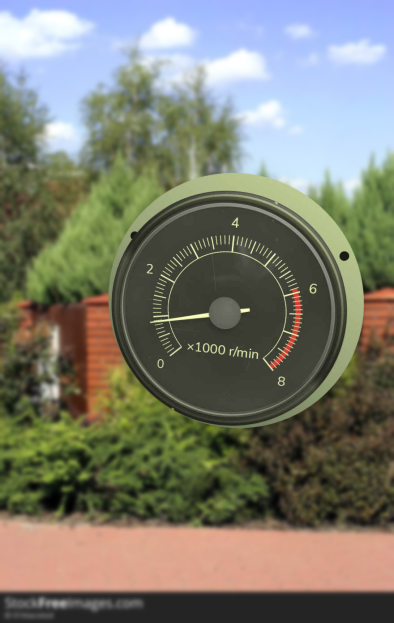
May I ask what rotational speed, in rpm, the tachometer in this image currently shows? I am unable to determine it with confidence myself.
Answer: 900 rpm
